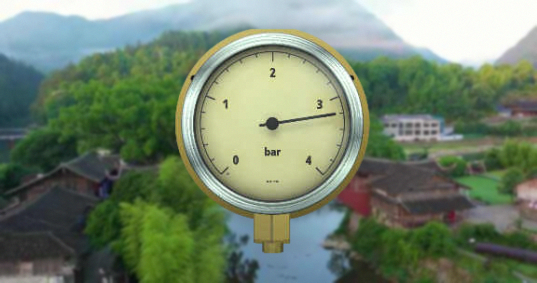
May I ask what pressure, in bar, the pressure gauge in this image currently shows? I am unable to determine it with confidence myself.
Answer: 3.2 bar
